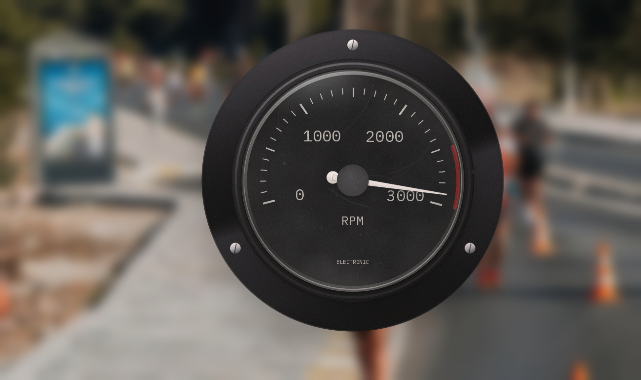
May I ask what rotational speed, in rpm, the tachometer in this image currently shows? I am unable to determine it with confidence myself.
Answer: 2900 rpm
